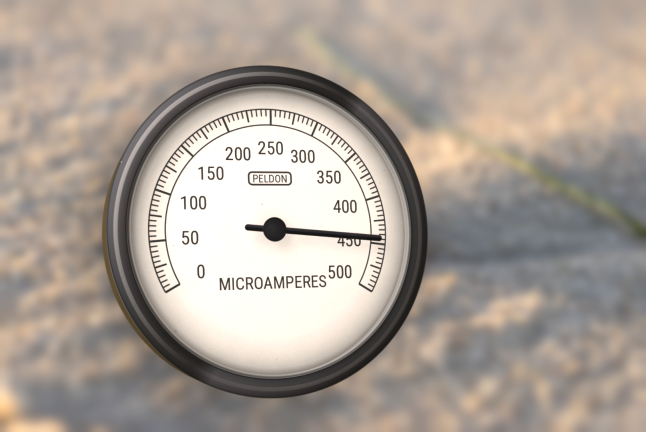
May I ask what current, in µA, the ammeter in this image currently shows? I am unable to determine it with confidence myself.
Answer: 445 µA
